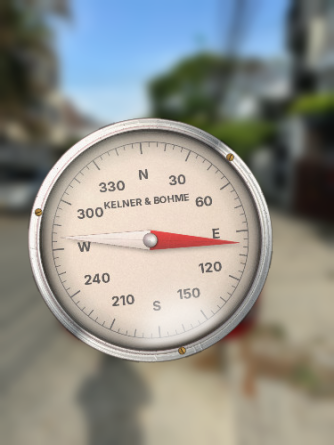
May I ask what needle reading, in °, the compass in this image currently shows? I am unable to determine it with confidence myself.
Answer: 97.5 °
